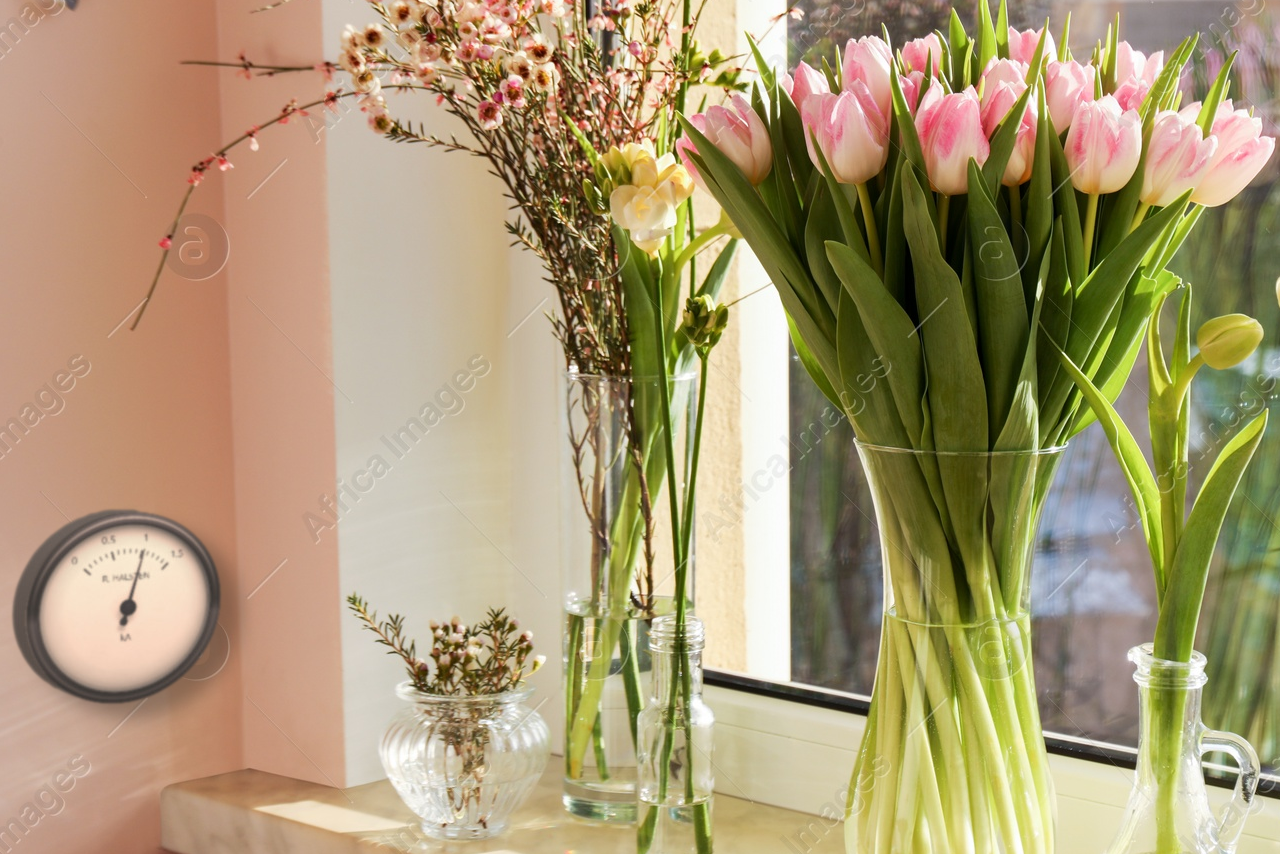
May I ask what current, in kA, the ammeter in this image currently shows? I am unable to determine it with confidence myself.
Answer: 1 kA
